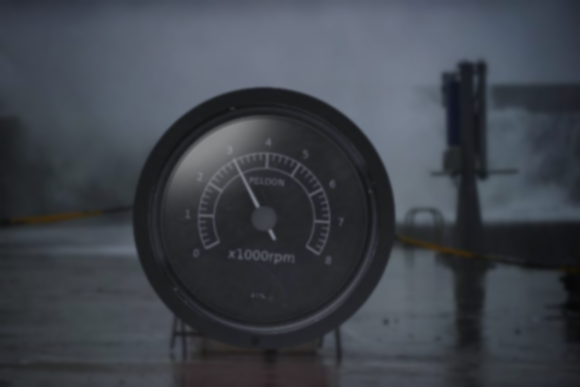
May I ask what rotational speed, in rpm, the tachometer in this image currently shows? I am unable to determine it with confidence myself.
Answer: 3000 rpm
